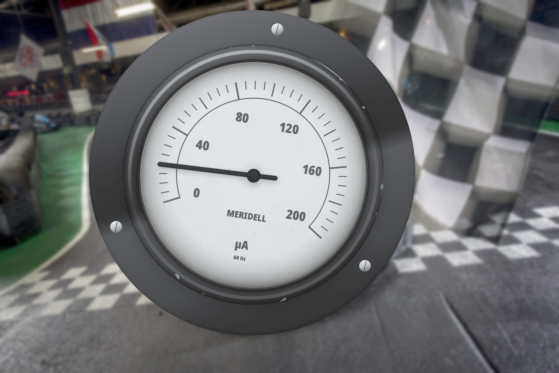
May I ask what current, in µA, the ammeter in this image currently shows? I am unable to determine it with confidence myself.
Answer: 20 µA
